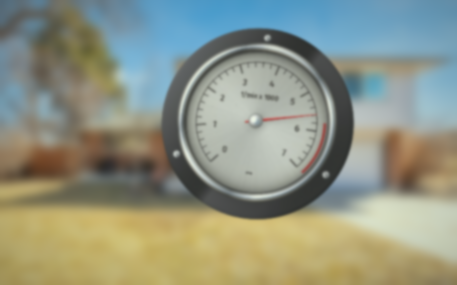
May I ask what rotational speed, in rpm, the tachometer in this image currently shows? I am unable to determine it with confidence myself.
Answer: 5600 rpm
